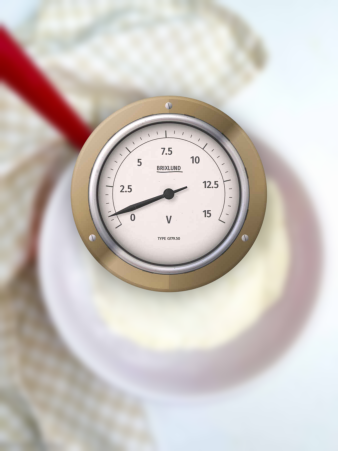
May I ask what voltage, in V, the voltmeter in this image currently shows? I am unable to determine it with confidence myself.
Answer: 0.75 V
